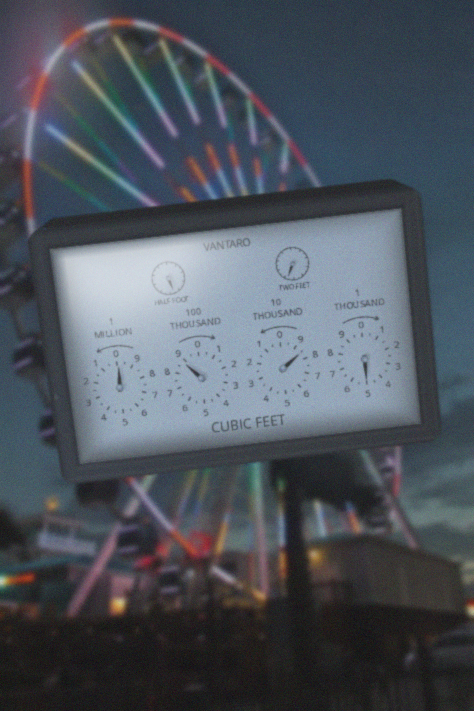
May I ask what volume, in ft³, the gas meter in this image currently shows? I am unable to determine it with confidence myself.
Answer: 988500 ft³
